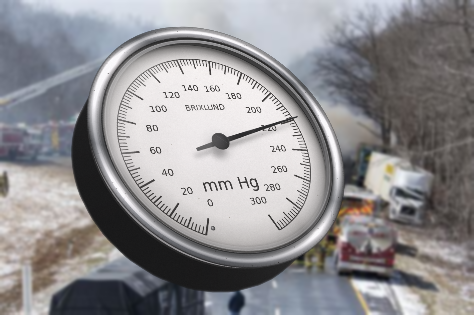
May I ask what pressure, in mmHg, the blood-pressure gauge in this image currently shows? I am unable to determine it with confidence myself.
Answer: 220 mmHg
